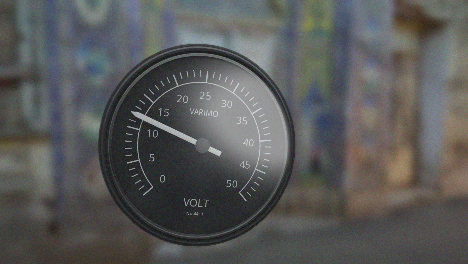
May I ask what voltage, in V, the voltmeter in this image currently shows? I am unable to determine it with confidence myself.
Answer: 12 V
